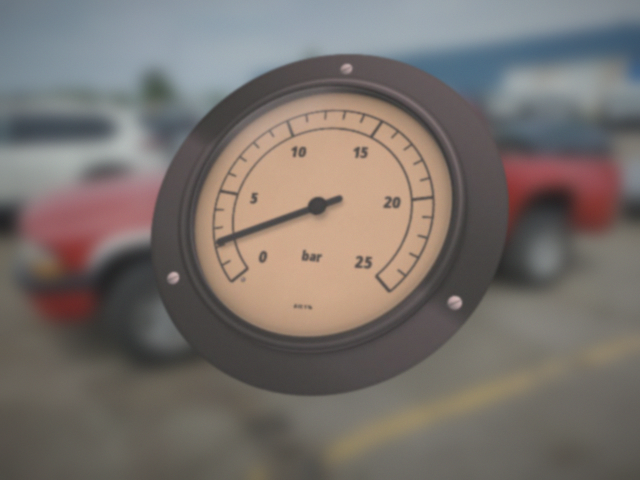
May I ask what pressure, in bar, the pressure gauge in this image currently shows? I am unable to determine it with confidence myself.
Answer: 2 bar
